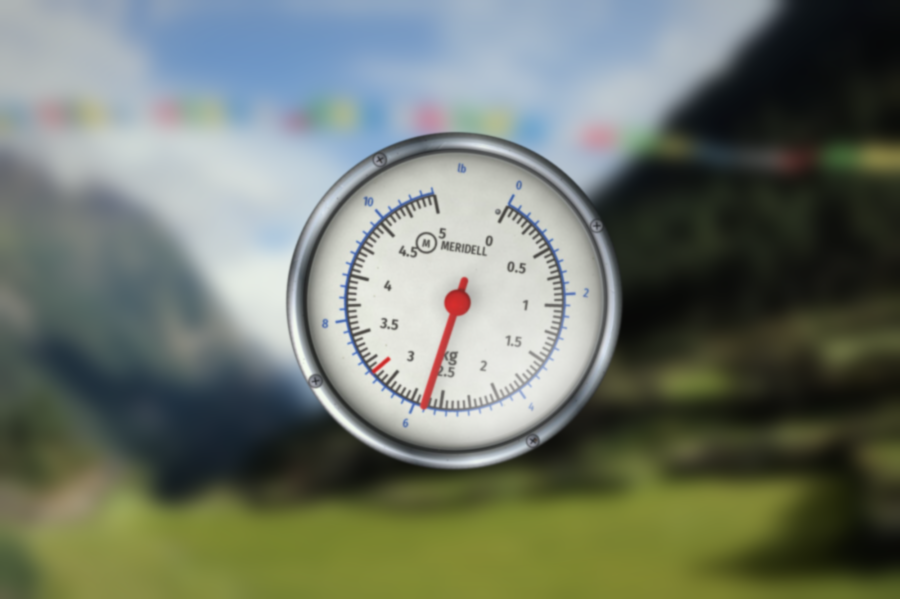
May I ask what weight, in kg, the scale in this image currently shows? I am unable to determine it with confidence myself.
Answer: 2.65 kg
